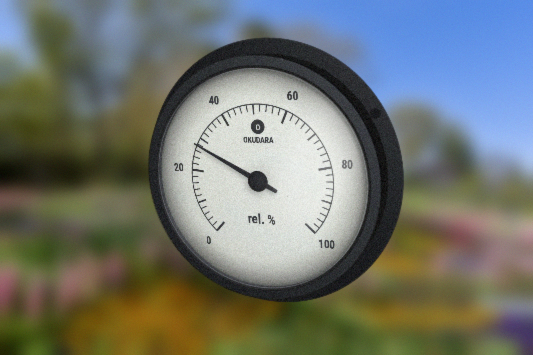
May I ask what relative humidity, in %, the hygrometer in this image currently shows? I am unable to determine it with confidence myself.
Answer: 28 %
